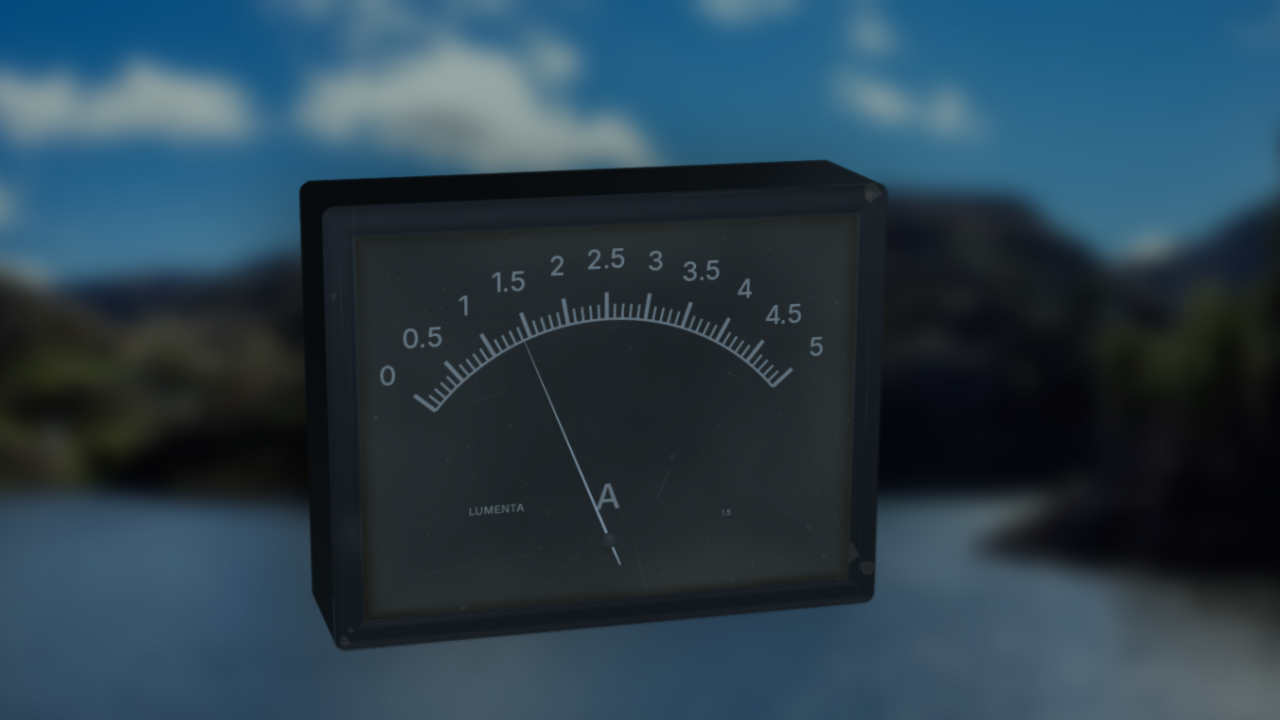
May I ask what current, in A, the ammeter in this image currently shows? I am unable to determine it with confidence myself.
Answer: 1.4 A
